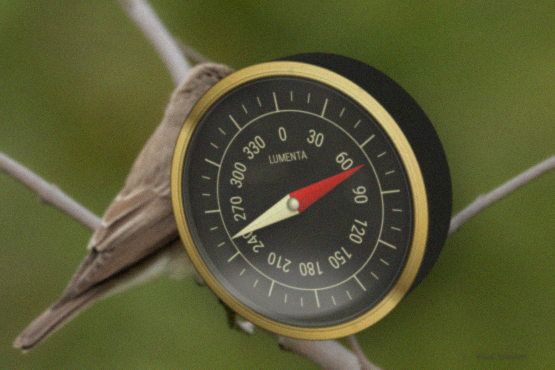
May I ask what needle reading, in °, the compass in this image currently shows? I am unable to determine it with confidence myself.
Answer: 70 °
